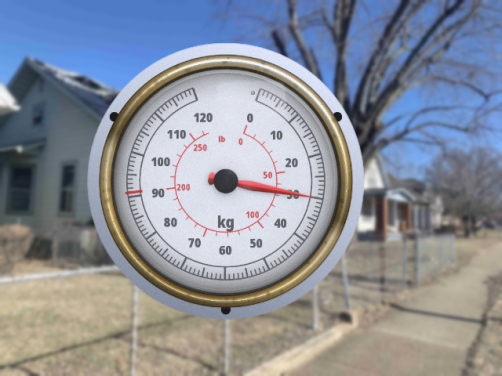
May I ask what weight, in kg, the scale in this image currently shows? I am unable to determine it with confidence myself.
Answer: 30 kg
